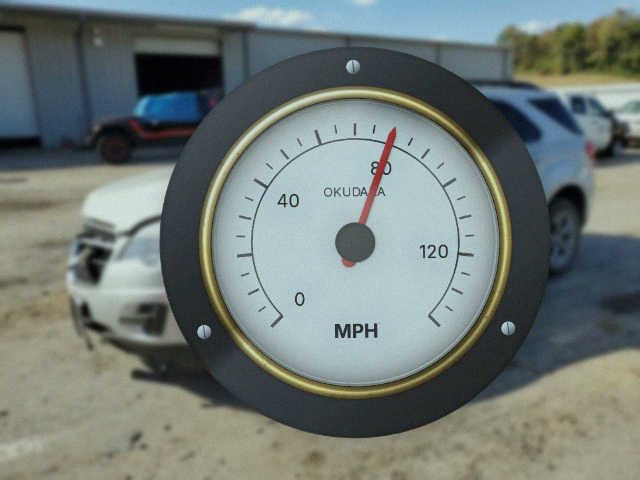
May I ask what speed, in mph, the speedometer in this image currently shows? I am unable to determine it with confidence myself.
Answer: 80 mph
